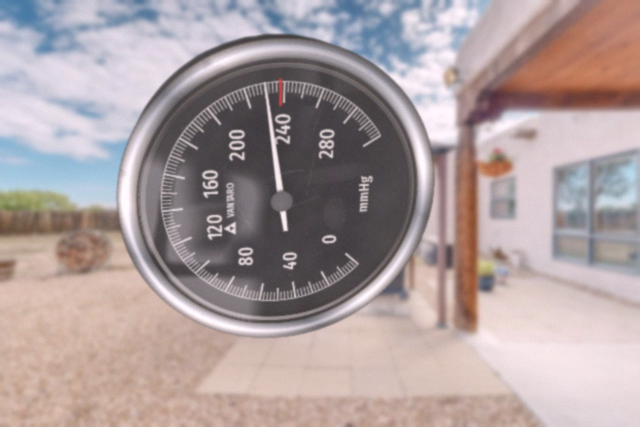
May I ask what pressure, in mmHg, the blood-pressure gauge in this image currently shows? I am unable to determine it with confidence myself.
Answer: 230 mmHg
